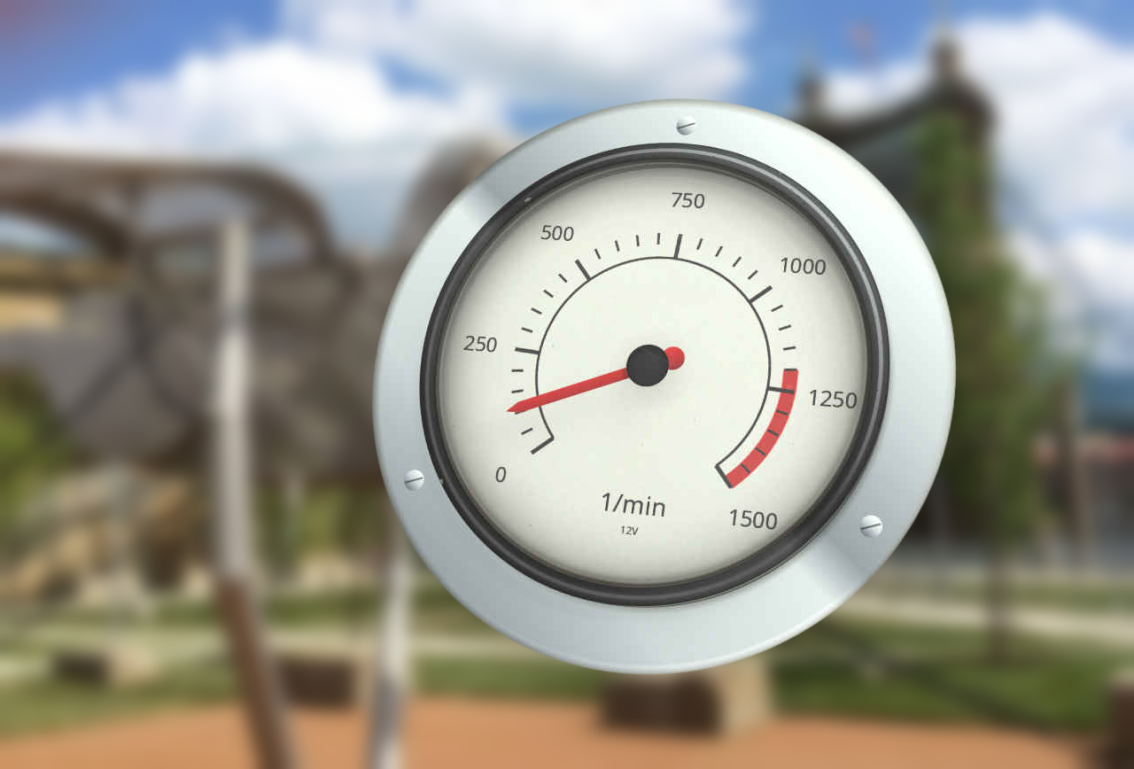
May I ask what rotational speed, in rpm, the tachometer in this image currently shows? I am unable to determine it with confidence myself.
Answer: 100 rpm
